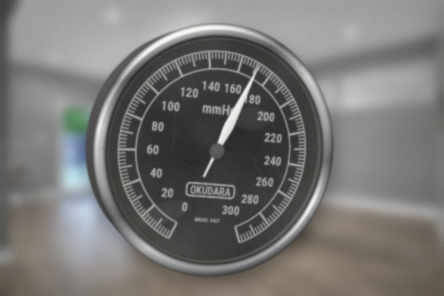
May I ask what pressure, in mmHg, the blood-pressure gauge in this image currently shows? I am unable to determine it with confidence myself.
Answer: 170 mmHg
